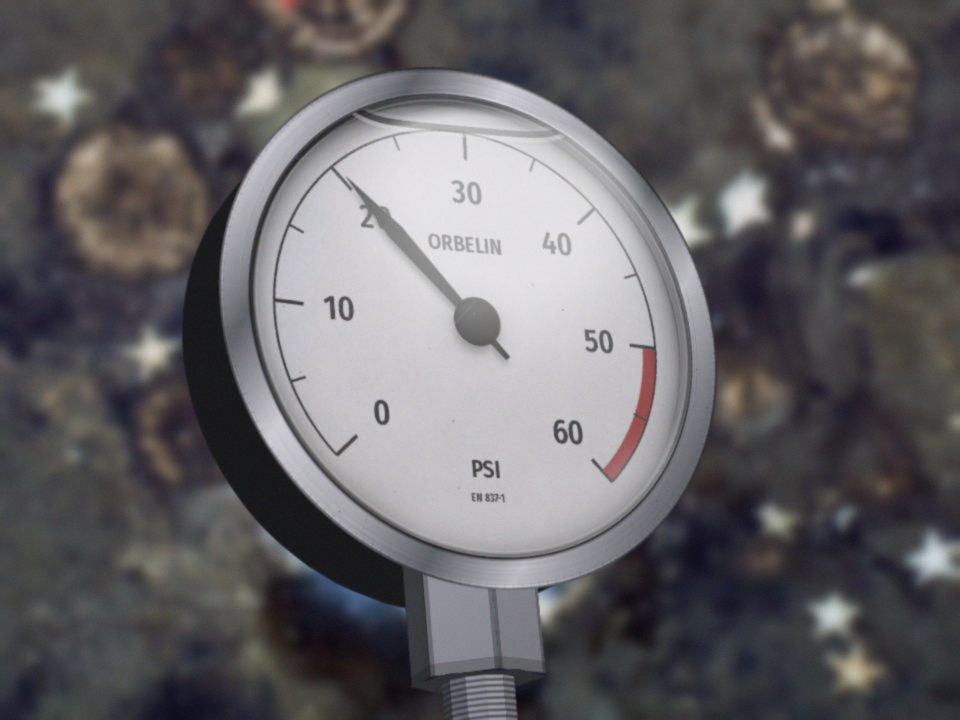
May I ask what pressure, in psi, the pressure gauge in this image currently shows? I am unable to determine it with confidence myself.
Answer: 20 psi
